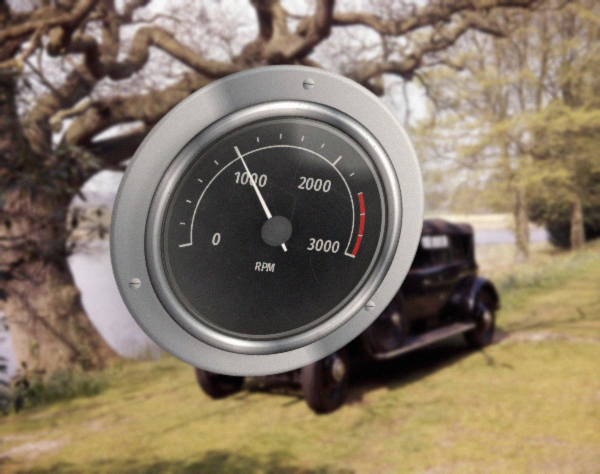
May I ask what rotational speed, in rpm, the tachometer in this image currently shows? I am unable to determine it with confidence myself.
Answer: 1000 rpm
